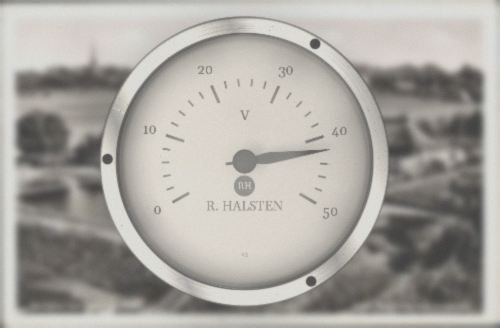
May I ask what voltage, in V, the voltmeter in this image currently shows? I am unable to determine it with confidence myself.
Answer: 42 V
